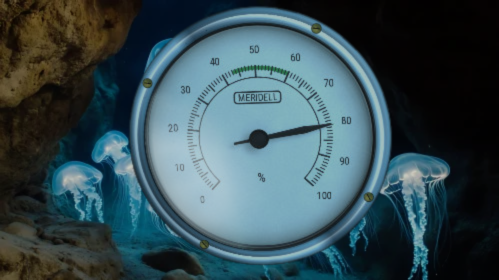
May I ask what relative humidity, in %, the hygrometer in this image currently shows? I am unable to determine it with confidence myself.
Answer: 80 %
